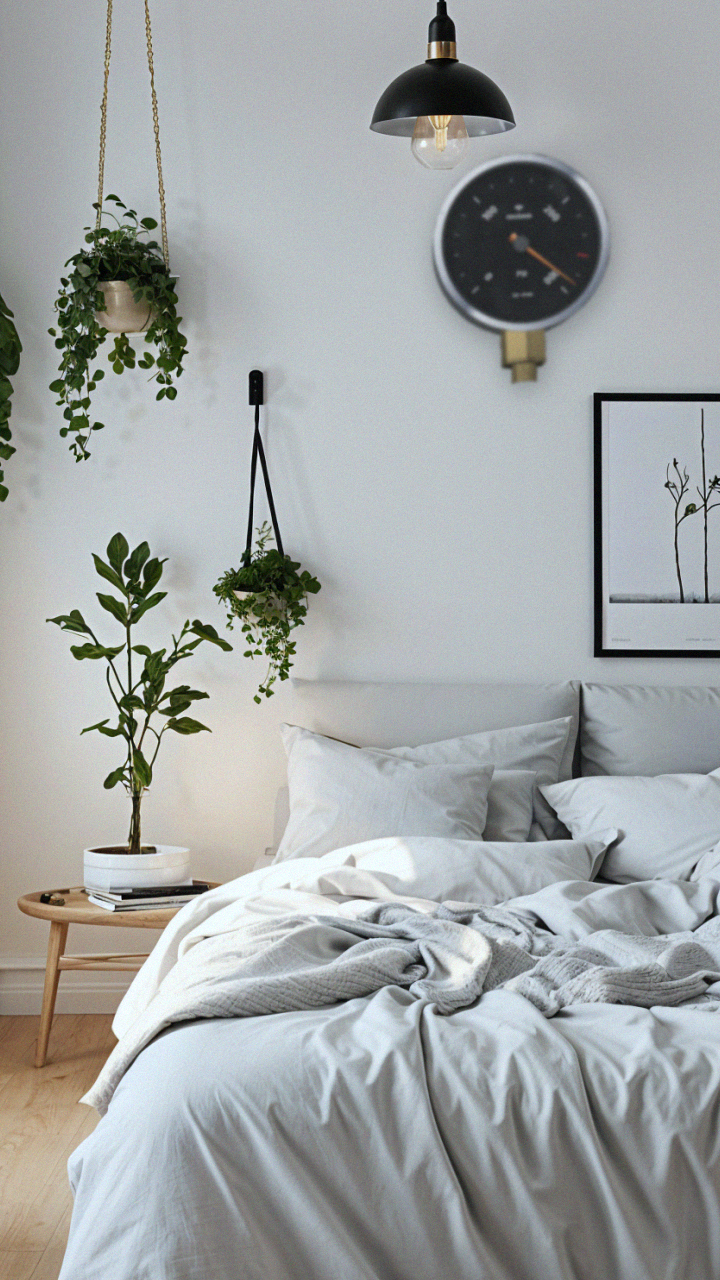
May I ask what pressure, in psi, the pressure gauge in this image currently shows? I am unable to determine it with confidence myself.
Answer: 290 psi
